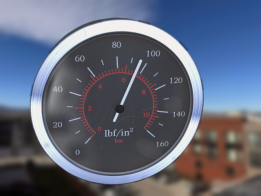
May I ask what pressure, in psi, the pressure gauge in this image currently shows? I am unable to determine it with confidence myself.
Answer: 95 psi
